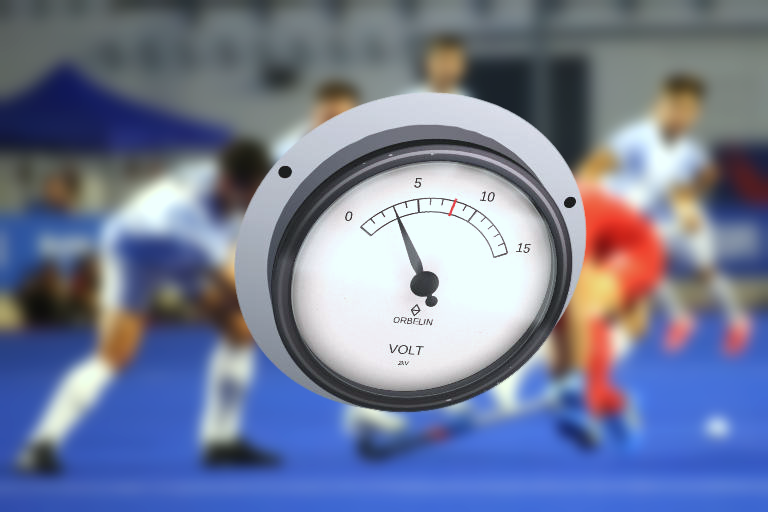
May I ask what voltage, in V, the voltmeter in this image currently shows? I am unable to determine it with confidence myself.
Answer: 3 V
